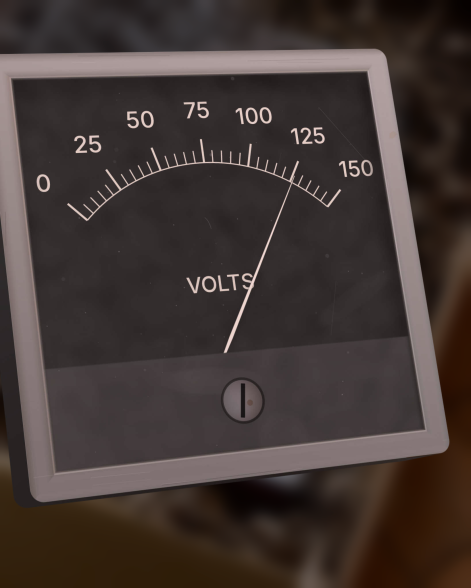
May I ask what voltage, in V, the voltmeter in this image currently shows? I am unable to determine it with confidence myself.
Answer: 125 V
